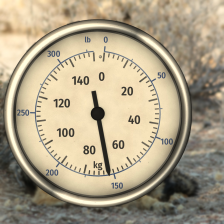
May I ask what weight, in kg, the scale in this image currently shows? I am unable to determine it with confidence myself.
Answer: 70 kg
